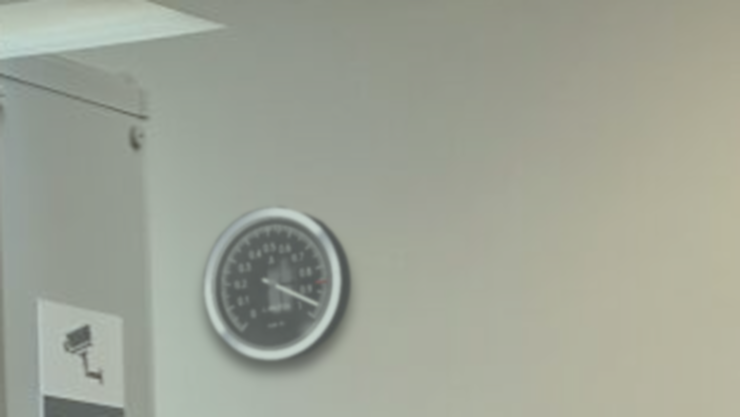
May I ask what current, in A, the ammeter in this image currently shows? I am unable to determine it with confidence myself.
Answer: 0.95 A
